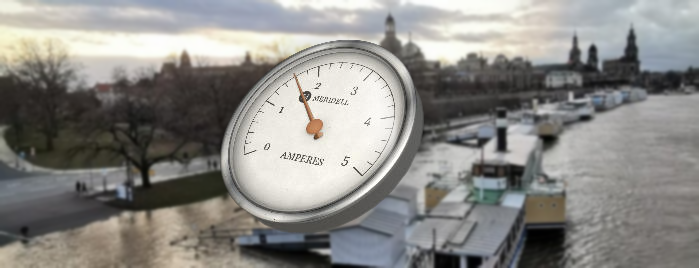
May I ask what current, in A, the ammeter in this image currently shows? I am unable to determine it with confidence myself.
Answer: 1.6 A
